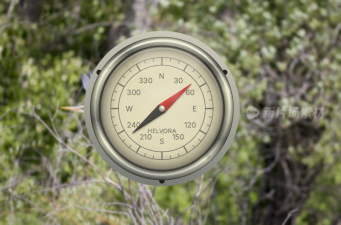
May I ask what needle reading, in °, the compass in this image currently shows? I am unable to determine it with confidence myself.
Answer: 50 °
